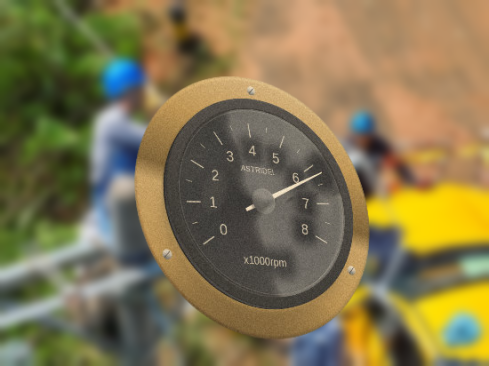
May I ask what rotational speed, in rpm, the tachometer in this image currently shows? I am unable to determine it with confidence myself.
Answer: 6250 rpm
